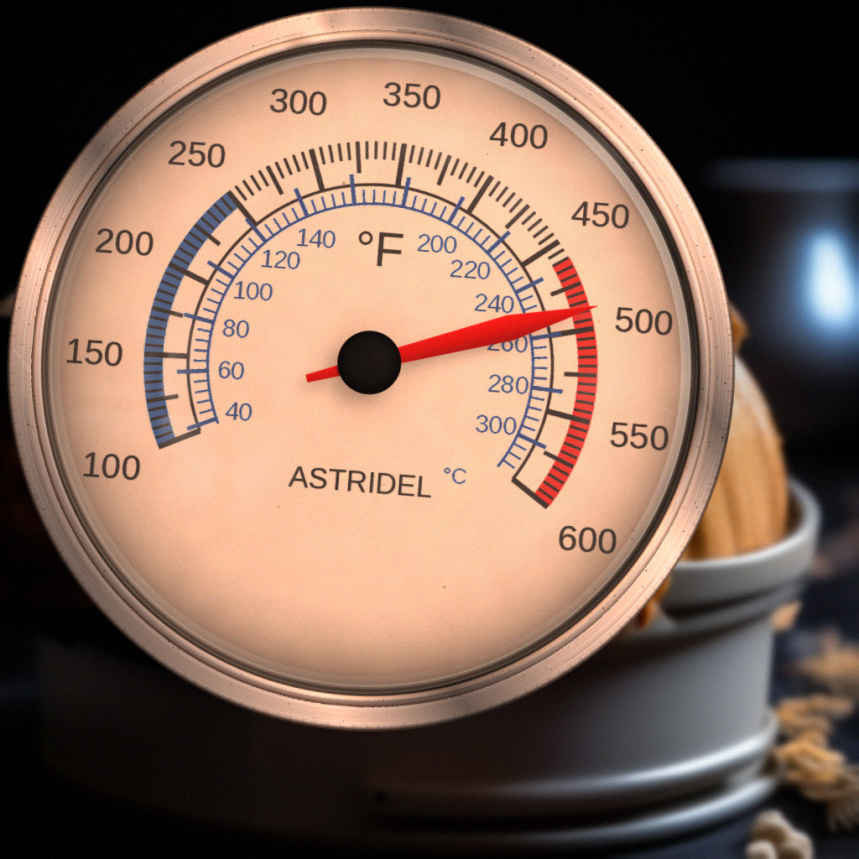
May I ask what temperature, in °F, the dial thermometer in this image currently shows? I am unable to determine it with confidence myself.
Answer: 490 °F
